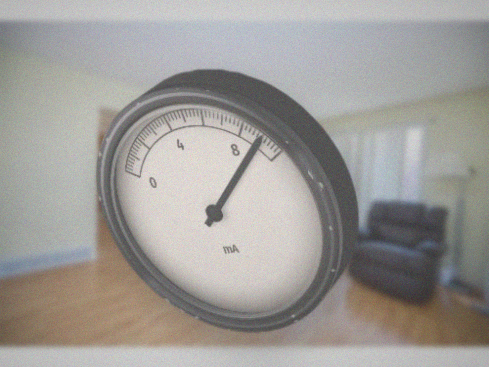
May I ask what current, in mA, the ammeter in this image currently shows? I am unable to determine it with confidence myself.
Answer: 9 mA
